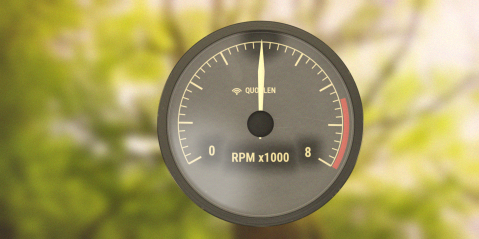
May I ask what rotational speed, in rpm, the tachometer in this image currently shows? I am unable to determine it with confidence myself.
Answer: 4000 rpm
